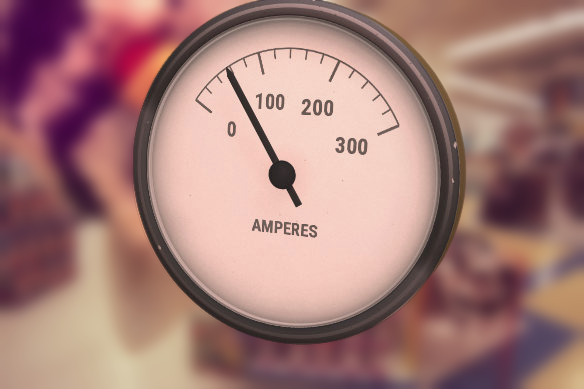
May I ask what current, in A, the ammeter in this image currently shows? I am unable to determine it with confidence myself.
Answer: 60 A
